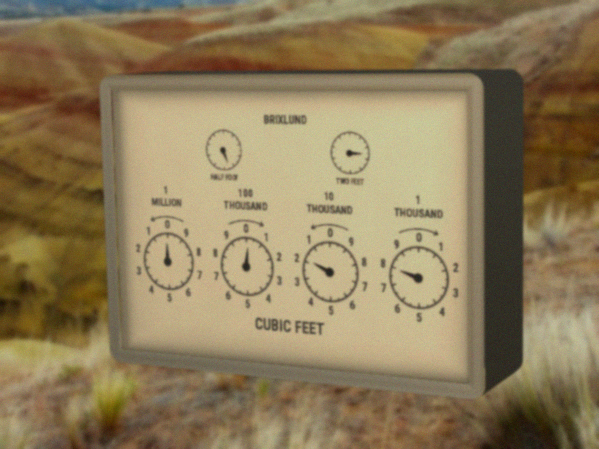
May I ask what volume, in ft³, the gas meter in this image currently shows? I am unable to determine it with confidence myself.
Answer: 1800 ft³
